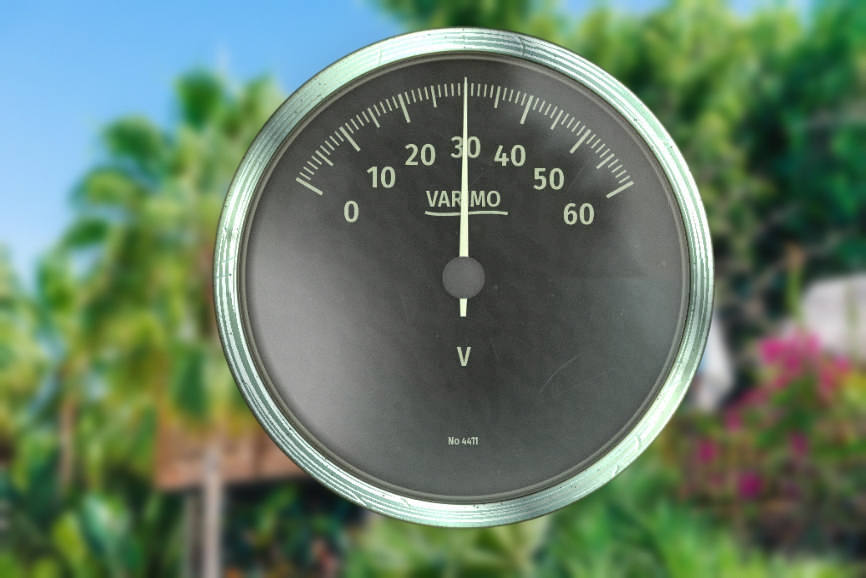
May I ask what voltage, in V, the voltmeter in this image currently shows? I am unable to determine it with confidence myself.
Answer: 30 V
